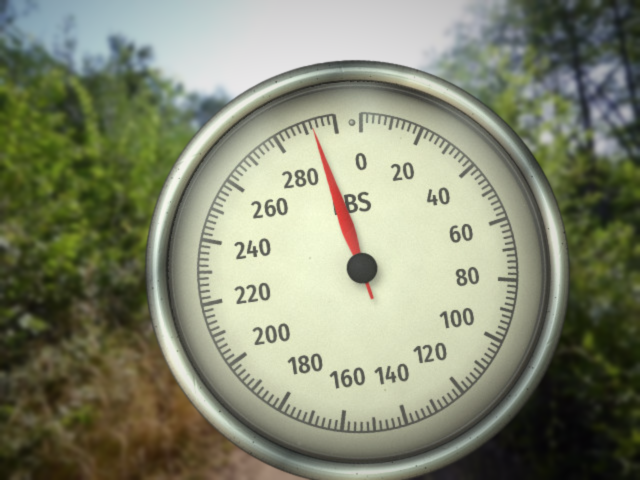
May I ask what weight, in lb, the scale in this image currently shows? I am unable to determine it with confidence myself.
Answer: 292 lb
